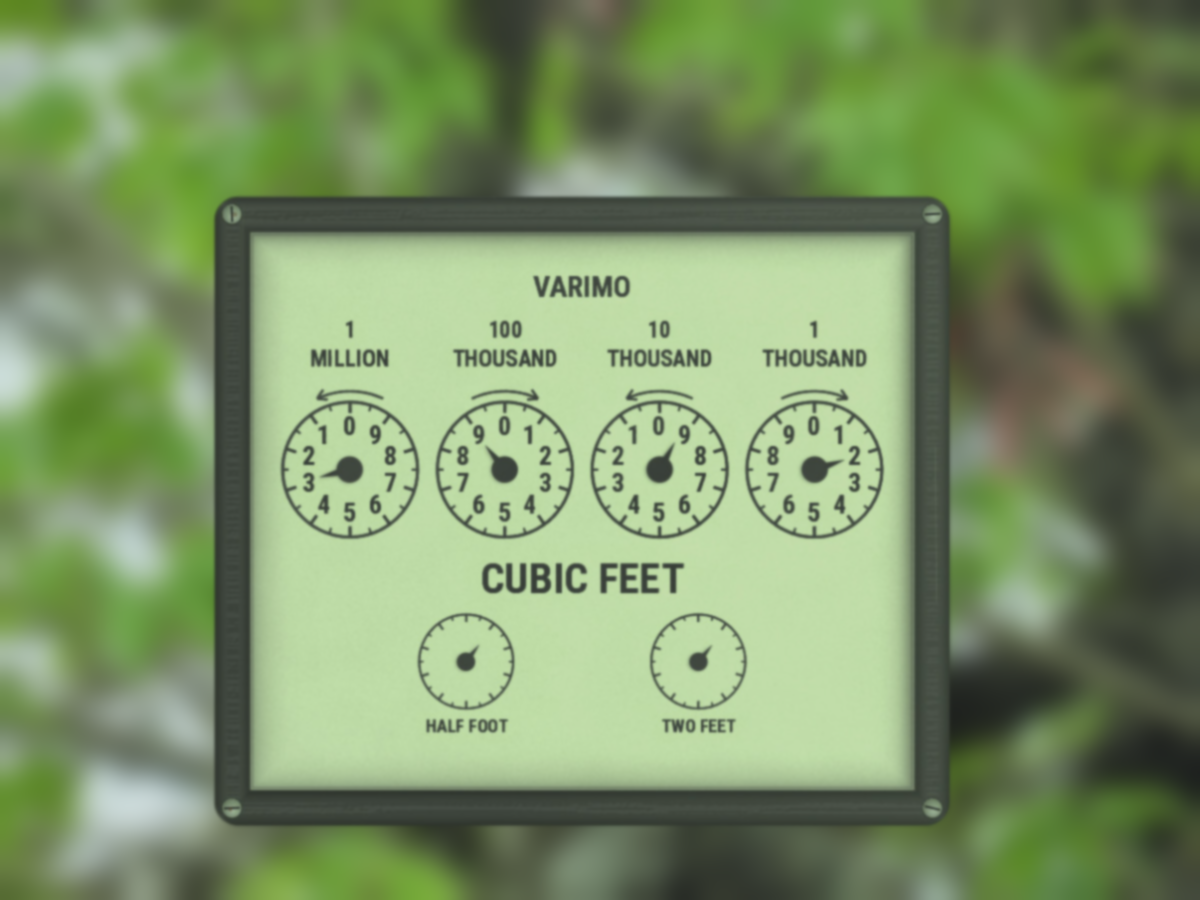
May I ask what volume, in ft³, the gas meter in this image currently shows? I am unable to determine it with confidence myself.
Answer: 289200 ft³
